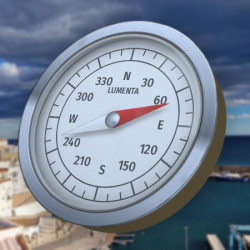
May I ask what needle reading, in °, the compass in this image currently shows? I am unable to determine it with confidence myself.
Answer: 70 °
